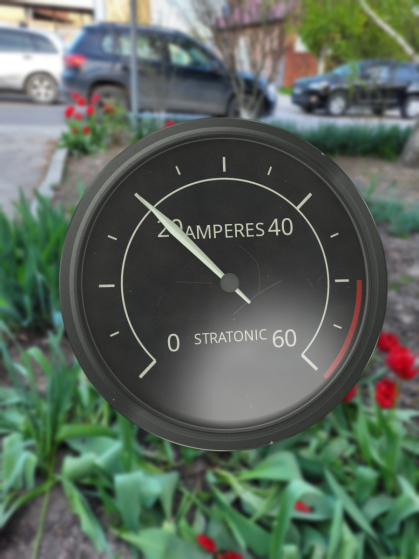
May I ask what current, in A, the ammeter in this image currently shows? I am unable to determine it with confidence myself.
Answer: 20 A
